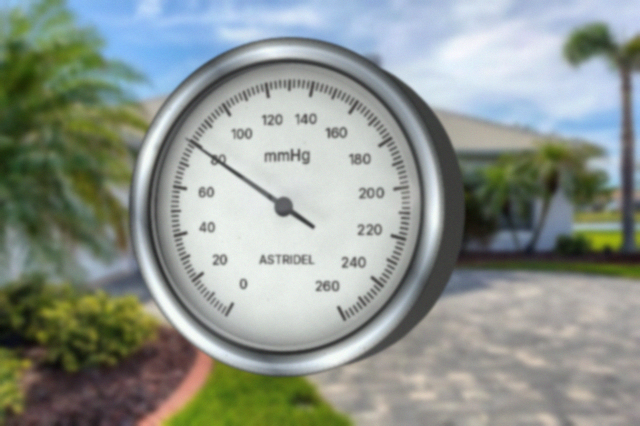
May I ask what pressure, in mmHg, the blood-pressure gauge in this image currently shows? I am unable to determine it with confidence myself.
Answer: 80 mmHg
